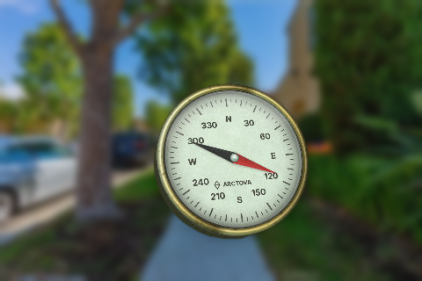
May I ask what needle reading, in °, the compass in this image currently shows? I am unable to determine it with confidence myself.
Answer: 115 °
